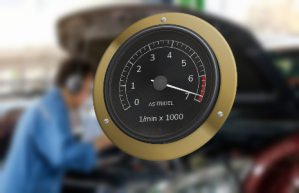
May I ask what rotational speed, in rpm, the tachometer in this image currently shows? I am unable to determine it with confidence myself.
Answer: 6800 rpm
